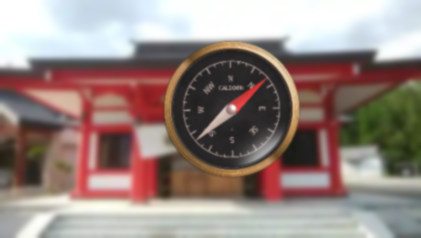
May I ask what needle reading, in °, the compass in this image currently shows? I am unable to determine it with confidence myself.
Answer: 50 °
